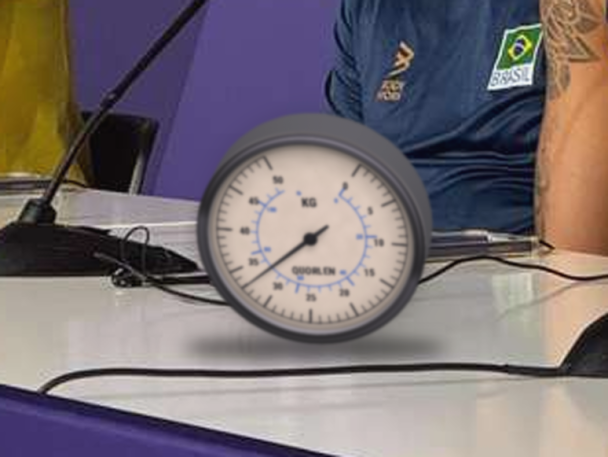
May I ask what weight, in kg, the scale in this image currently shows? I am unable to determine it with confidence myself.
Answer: 33 kg
